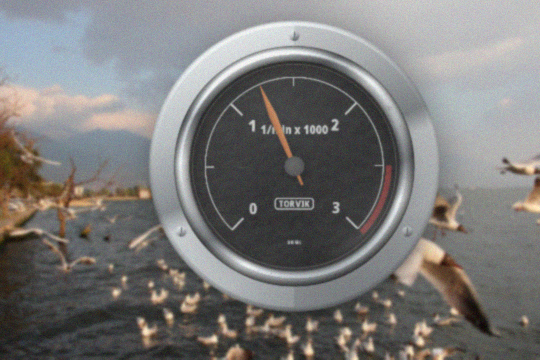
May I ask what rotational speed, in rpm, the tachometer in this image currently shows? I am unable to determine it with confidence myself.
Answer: 1250 rpm
